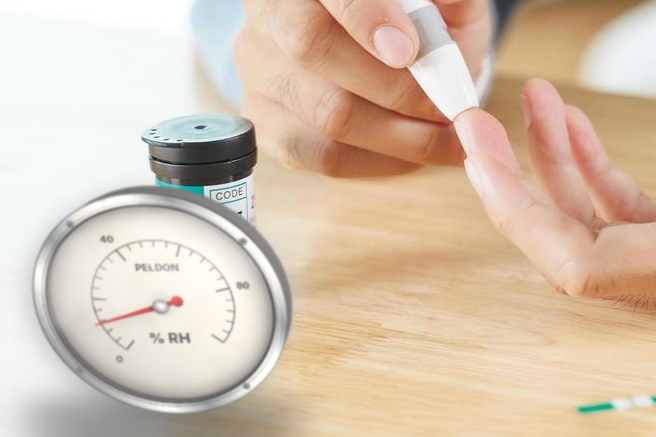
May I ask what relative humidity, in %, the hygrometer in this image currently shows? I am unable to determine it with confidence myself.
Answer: 12 %
